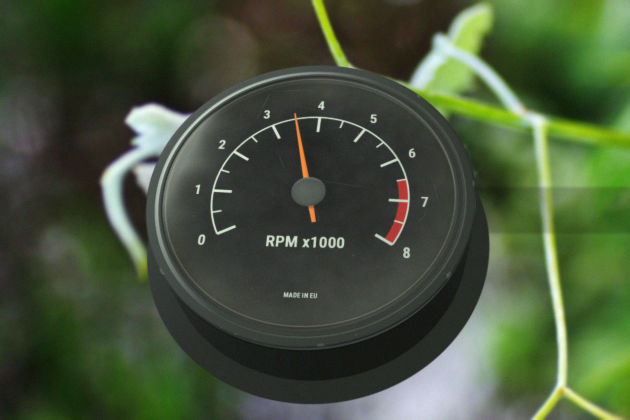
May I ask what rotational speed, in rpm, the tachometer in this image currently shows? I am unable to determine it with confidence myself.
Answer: 3500 rpm
